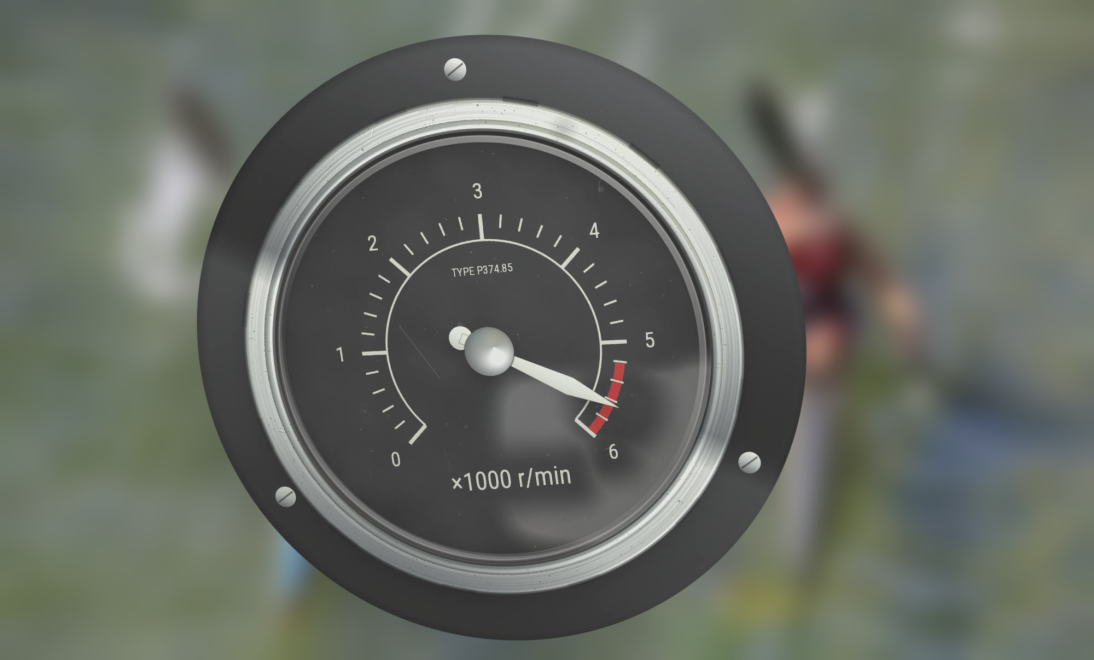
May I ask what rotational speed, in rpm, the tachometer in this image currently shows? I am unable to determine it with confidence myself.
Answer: 5600 rpm
